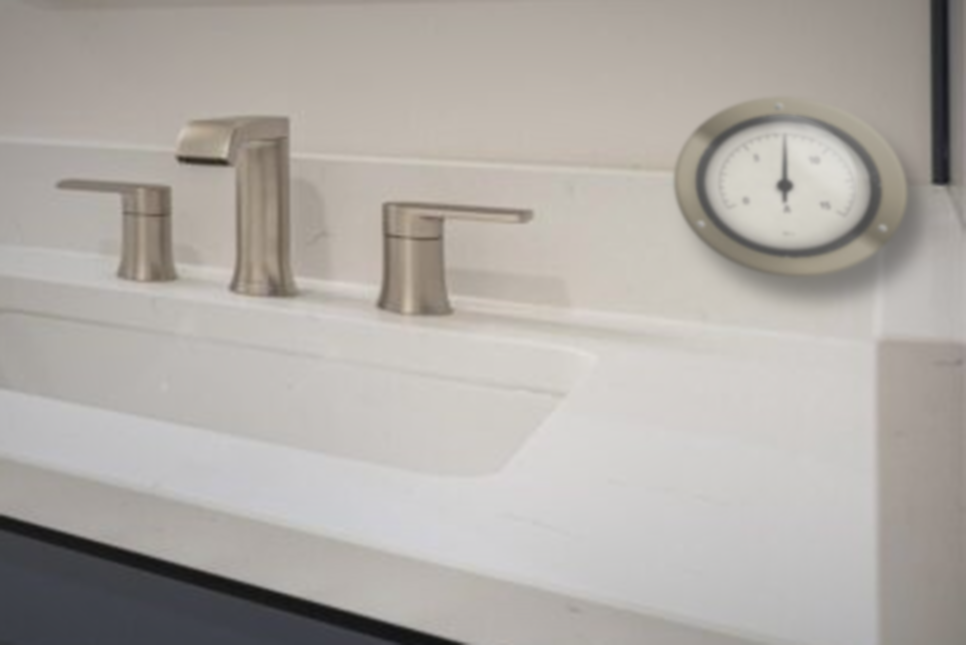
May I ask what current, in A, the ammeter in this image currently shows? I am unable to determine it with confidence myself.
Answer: 7.5 A
